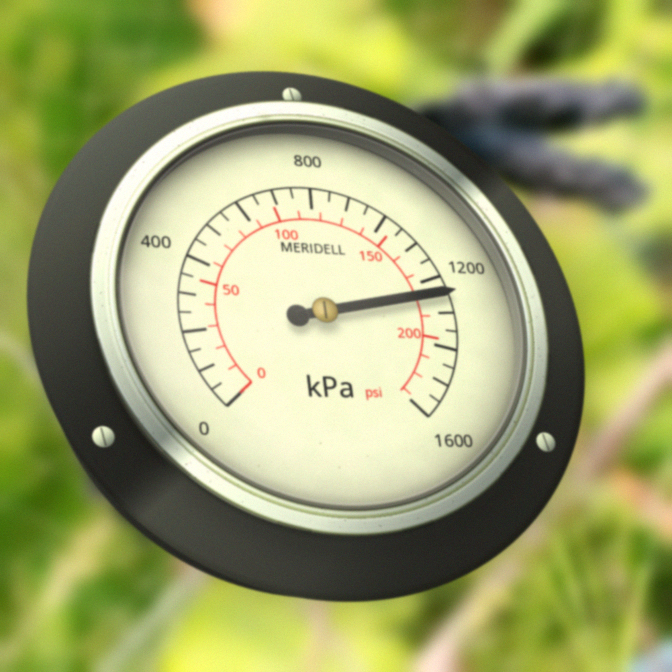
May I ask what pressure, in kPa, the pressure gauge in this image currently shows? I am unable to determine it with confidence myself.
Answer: 1250 kPa
